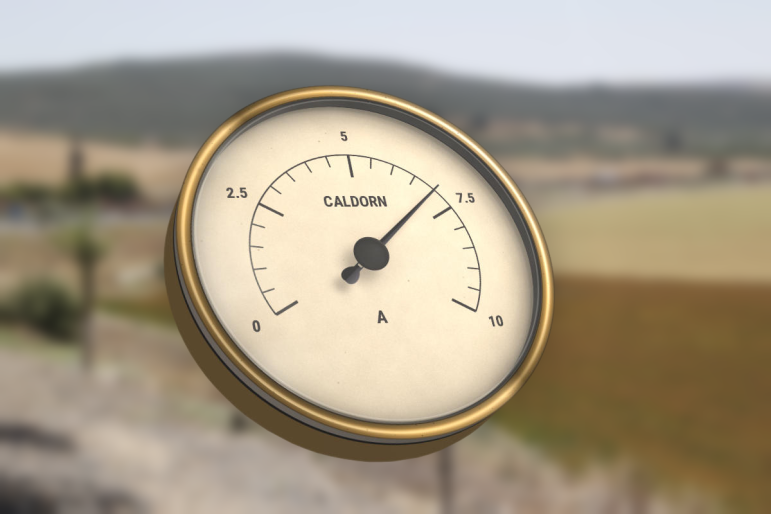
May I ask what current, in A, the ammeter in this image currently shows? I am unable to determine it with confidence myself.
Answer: 7 A
